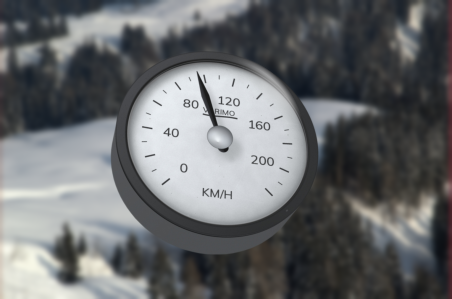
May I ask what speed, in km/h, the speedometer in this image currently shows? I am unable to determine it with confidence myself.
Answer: 95 km/h
